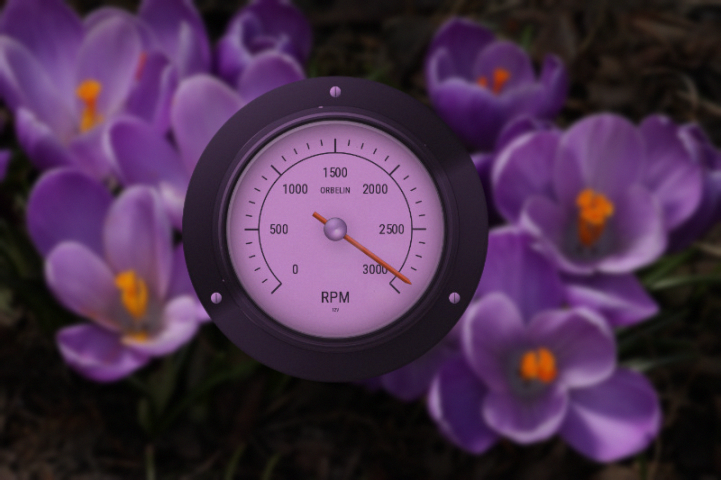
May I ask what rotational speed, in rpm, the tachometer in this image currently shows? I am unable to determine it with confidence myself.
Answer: 2900 rpm
